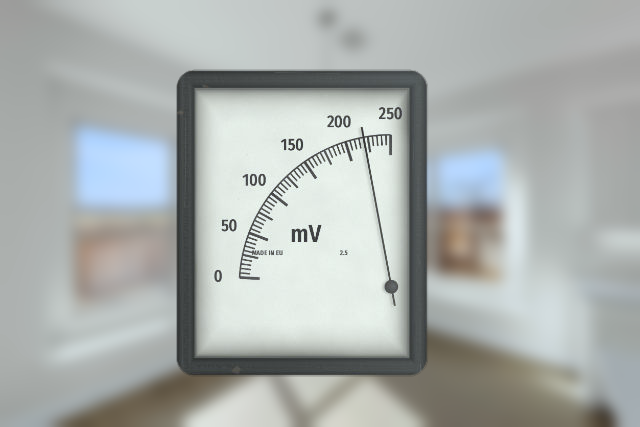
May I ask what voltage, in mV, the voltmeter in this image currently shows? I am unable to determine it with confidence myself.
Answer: 220 mV
